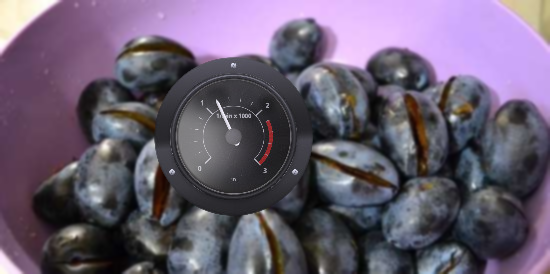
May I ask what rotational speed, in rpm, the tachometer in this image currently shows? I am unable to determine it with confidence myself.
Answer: 1200 rpm
